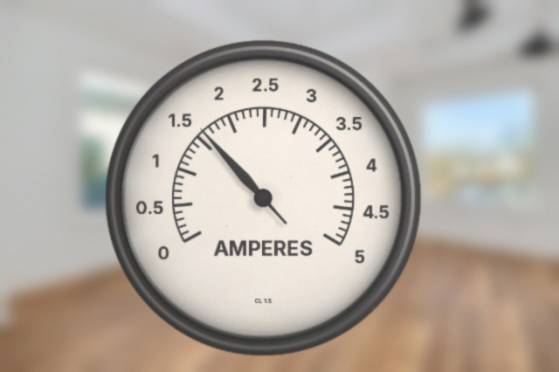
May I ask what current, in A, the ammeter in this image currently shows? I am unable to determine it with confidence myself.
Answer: 1.6 A
